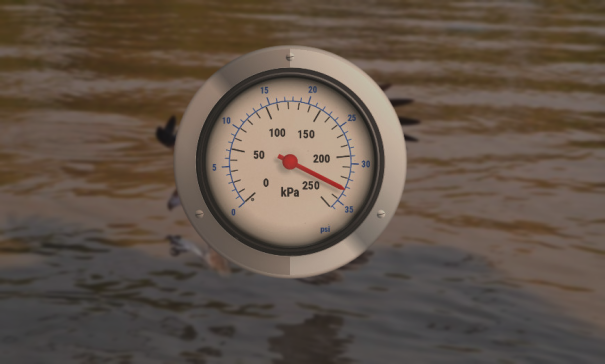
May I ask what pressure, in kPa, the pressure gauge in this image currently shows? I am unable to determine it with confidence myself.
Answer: 230 kPa
